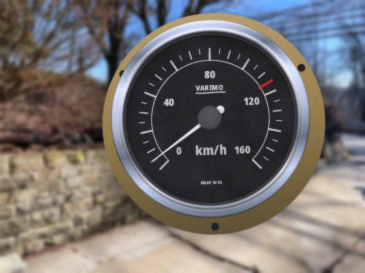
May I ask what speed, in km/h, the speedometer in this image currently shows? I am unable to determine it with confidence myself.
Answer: 5 km/h
